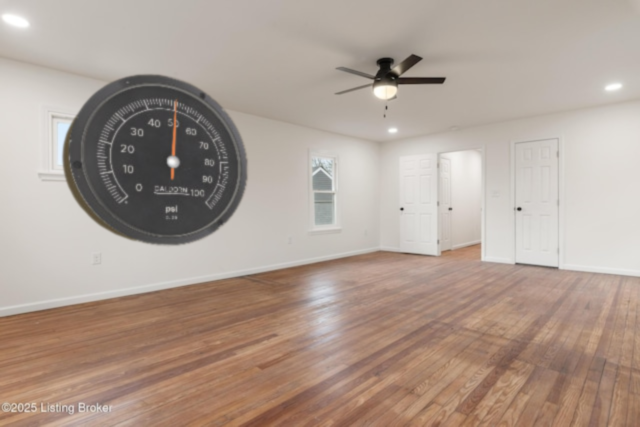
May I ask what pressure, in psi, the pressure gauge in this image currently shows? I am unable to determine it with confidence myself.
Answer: 50 psi
